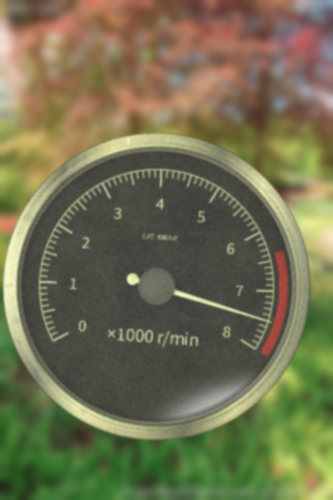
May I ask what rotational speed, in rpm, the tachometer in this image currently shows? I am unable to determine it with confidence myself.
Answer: 7500 rpm
